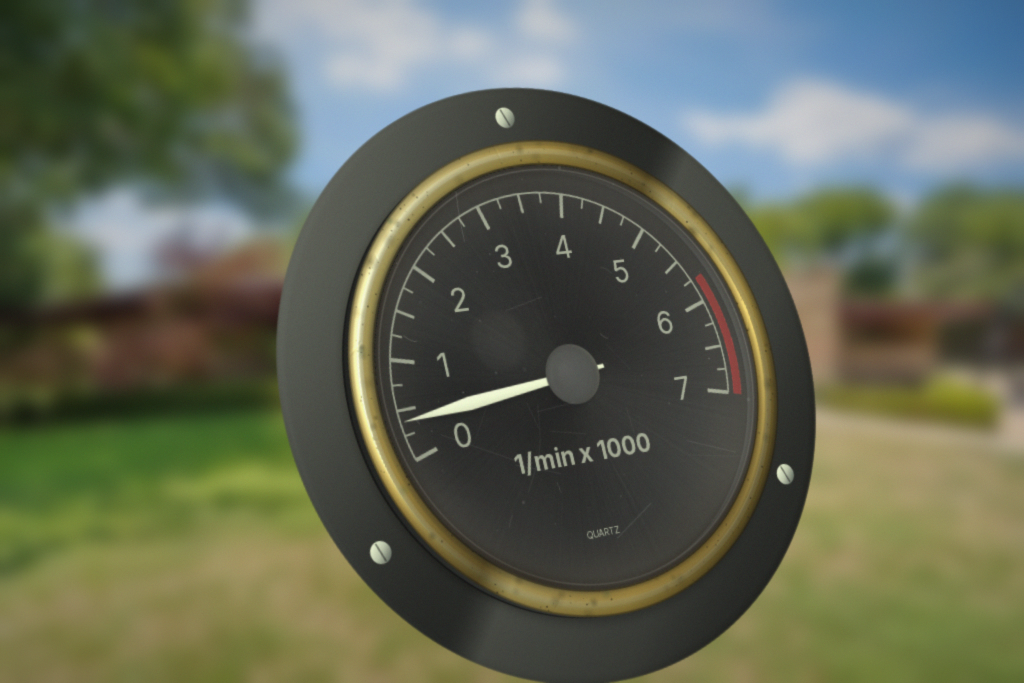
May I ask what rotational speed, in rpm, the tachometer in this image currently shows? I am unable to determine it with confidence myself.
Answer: 375 rpm
